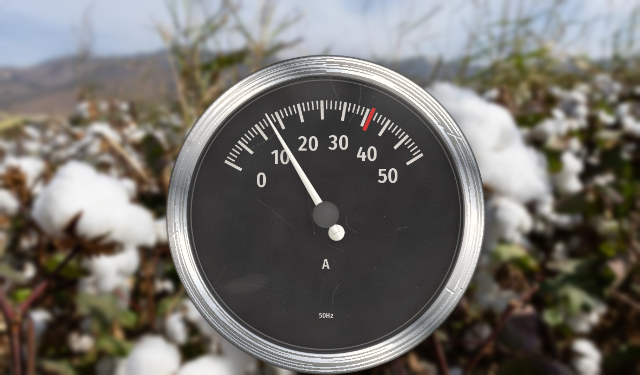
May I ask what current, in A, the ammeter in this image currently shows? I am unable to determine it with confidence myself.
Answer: 13 A
